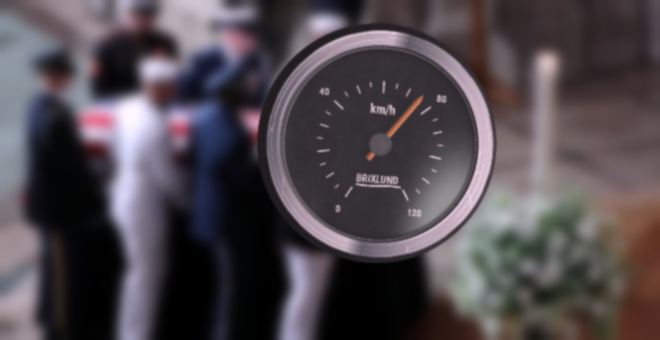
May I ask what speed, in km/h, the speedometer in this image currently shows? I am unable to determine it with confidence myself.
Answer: 75 km/h
